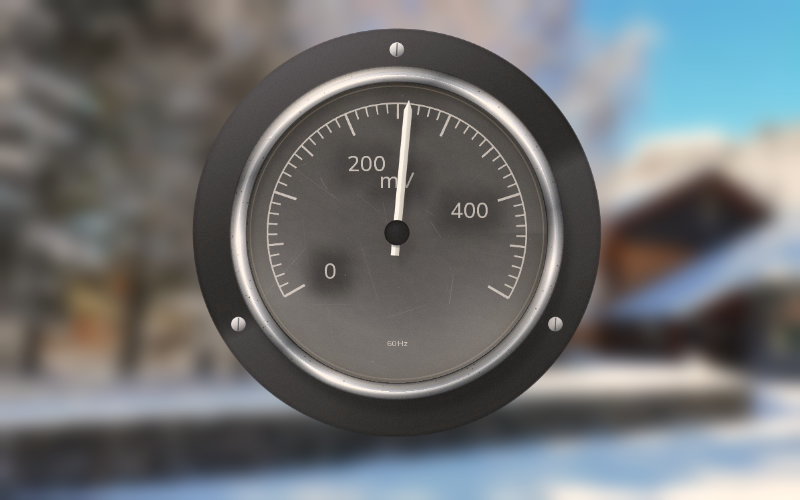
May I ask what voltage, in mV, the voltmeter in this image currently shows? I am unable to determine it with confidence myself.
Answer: 260 mV
